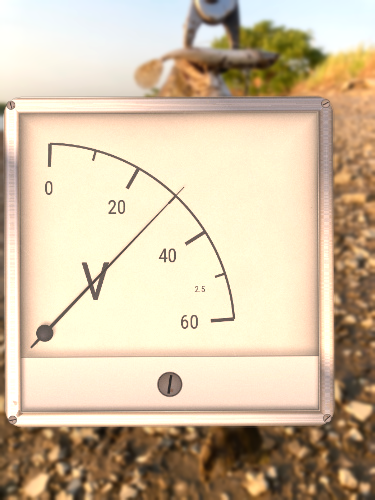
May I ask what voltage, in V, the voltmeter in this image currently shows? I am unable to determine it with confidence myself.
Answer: 30 V
